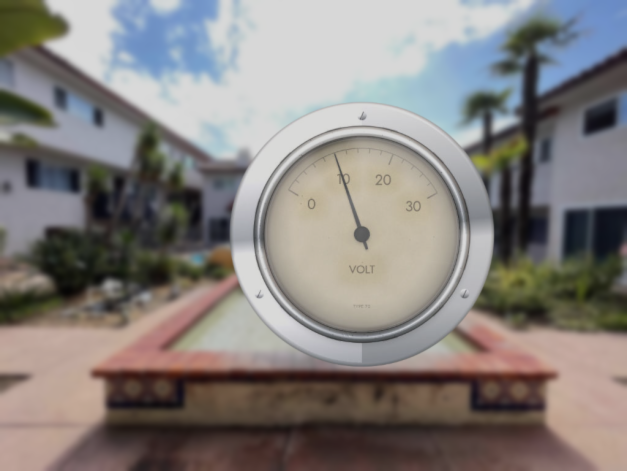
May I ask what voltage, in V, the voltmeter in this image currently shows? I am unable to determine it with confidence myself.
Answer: 10 V
